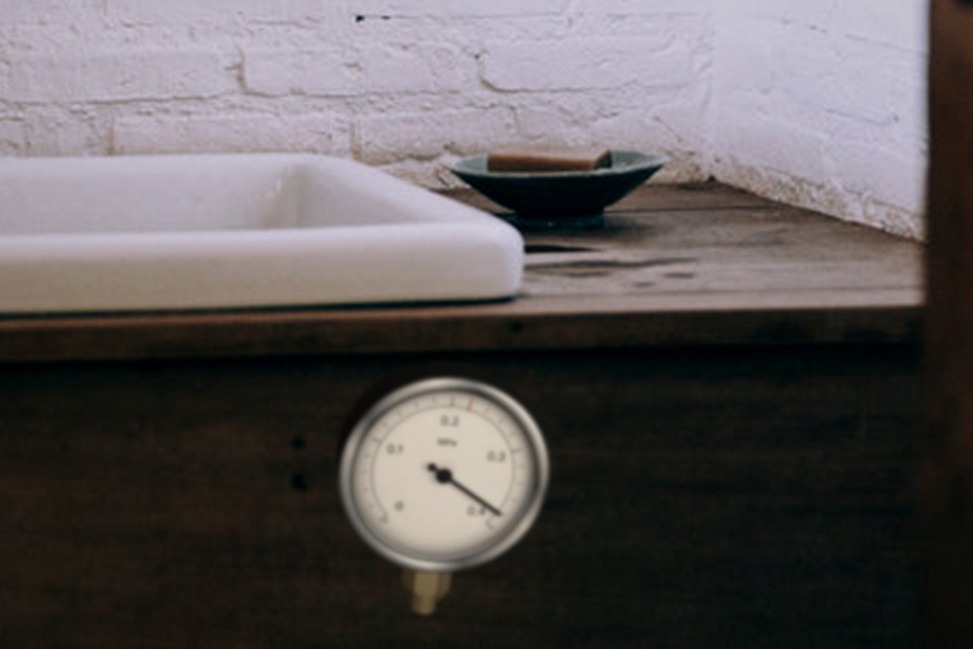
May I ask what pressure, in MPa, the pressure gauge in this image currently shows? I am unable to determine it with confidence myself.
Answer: 0.38 MPa
